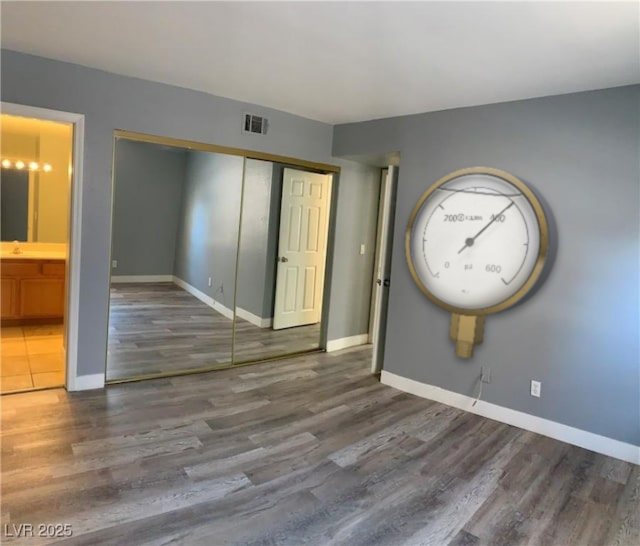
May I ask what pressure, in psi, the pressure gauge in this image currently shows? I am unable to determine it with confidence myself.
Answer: 400 psi
